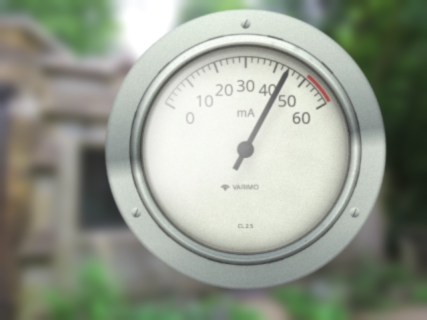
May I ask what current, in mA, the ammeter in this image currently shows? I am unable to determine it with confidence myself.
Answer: 44 mA
